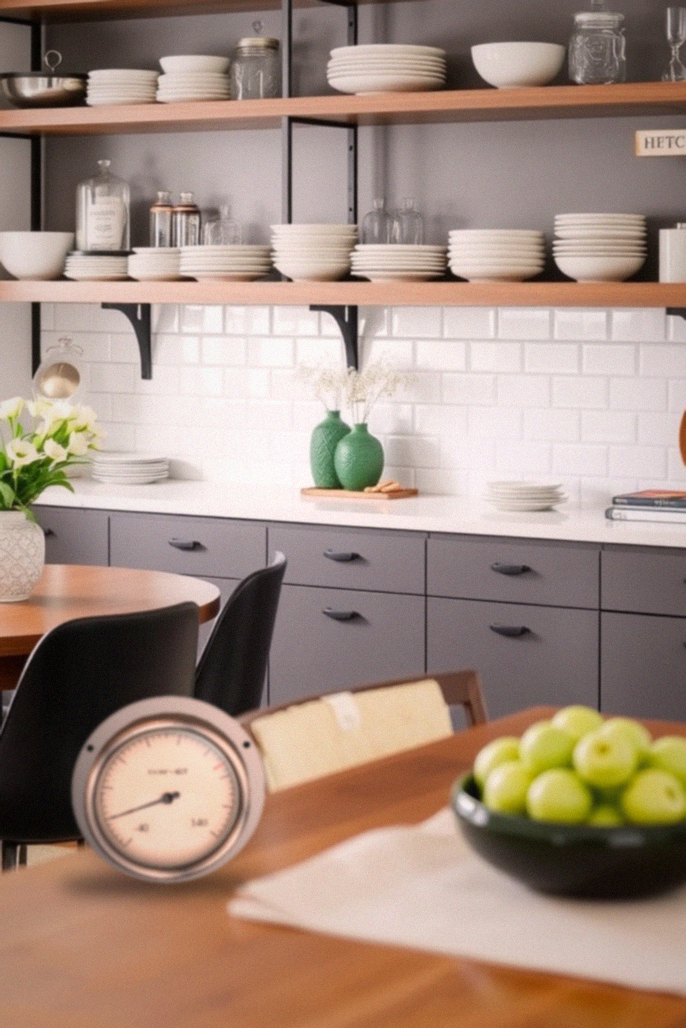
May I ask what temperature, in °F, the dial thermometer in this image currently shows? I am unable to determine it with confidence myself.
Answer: -20 °F
